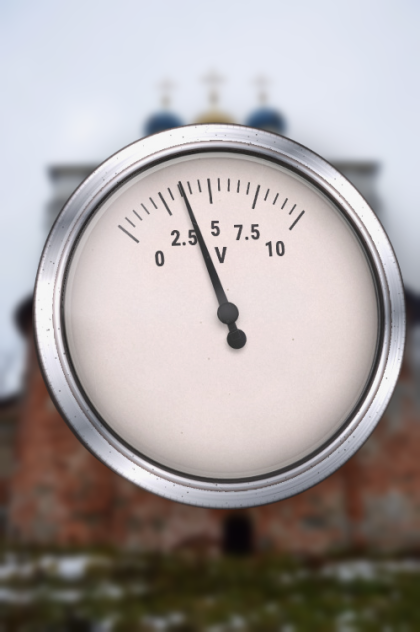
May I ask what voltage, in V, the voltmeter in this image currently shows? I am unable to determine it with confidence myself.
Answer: 3.5 V
